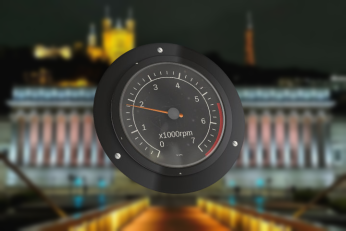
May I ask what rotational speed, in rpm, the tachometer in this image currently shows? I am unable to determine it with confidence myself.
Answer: 1800 rpm
